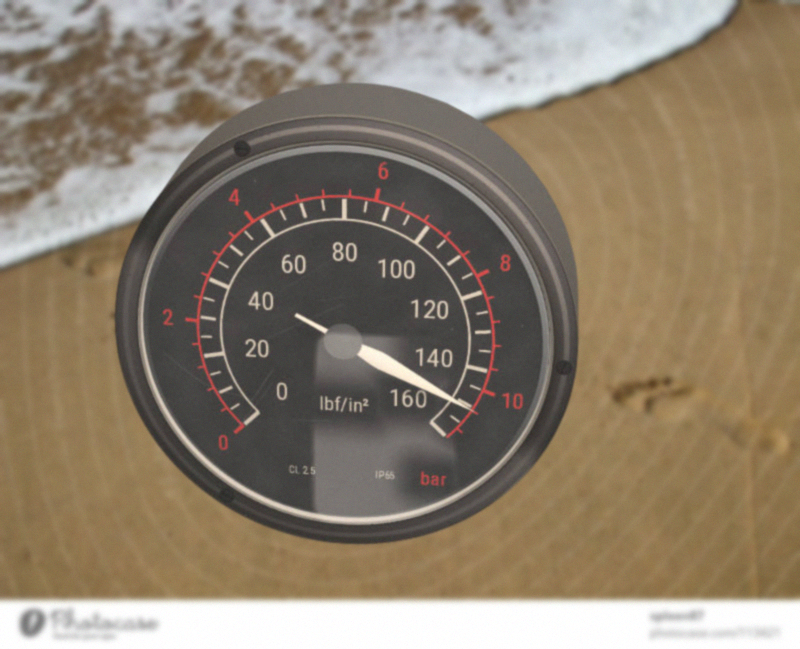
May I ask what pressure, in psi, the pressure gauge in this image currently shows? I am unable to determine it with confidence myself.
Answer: 150 psi
